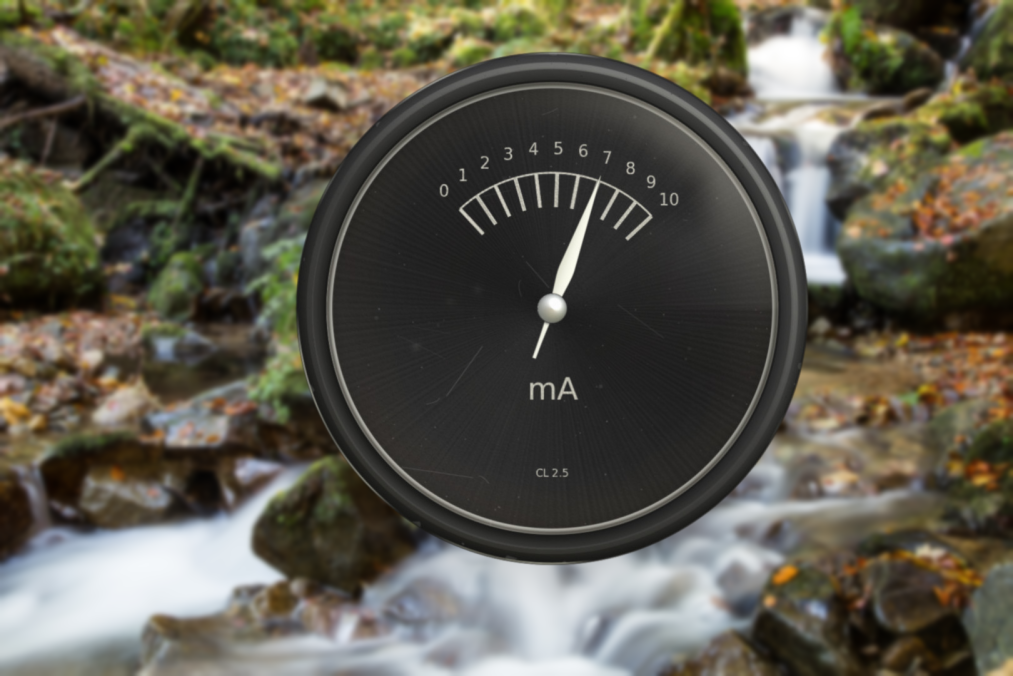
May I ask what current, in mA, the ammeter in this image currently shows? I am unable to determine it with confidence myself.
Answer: 7 mA
